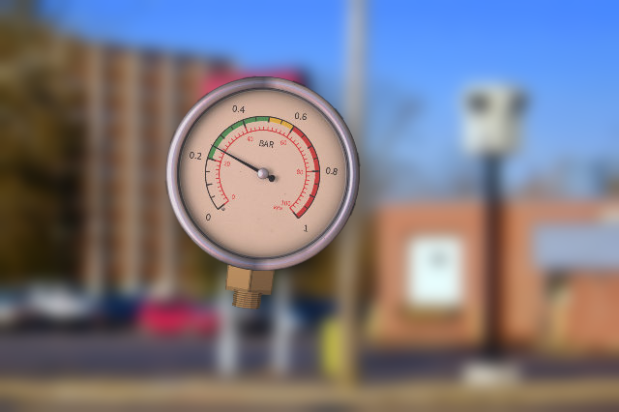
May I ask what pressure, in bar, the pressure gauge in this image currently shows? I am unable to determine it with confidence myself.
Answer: 0.25 bar
